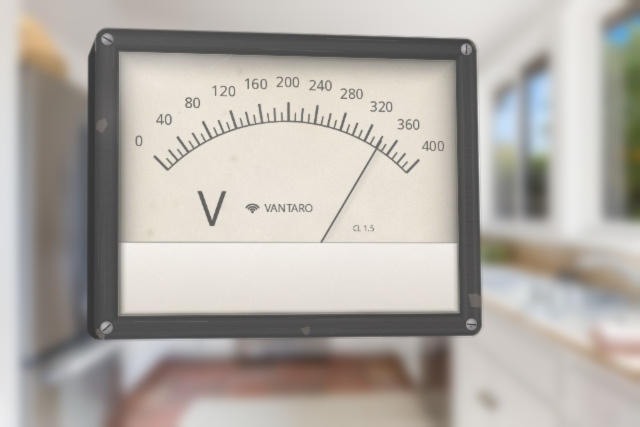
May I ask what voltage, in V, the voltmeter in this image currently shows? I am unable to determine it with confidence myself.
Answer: 340 V
